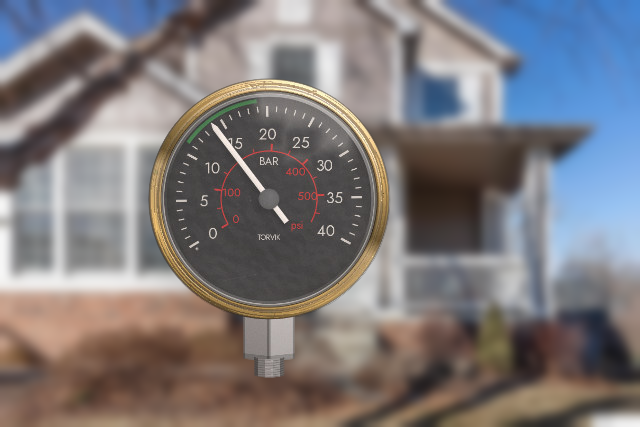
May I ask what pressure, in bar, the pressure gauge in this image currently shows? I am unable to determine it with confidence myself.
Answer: 14 bar
